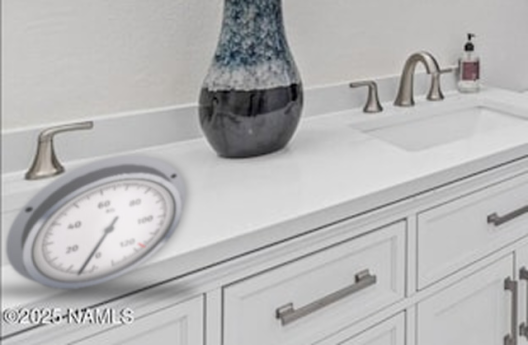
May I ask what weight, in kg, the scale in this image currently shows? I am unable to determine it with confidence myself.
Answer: 5 kg
